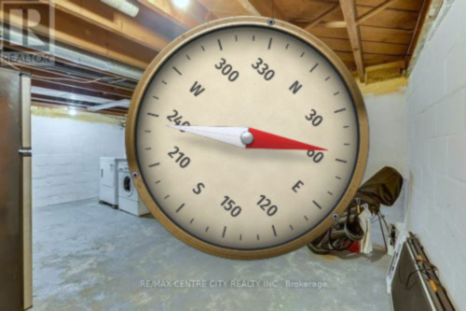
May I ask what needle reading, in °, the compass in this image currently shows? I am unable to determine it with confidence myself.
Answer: 55 °
